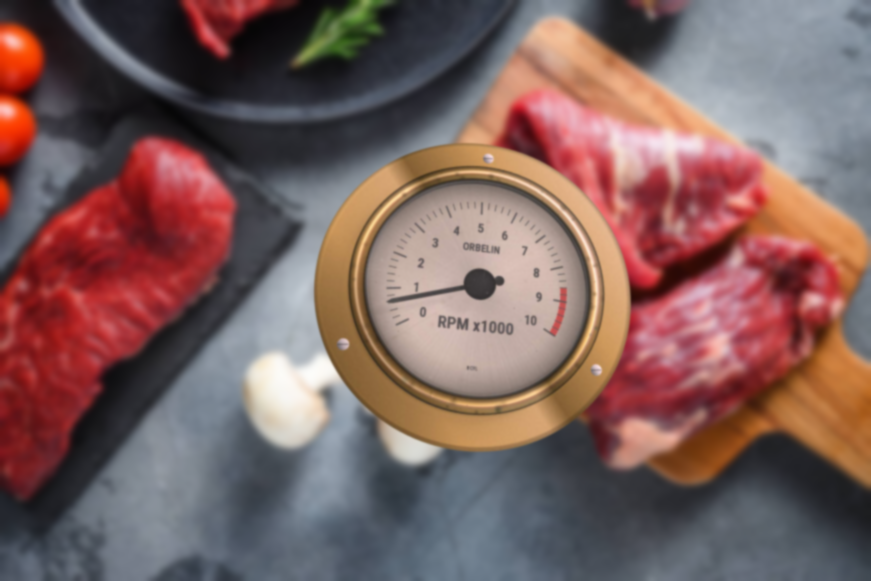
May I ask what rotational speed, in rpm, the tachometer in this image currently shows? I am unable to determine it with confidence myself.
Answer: 600 rpm
